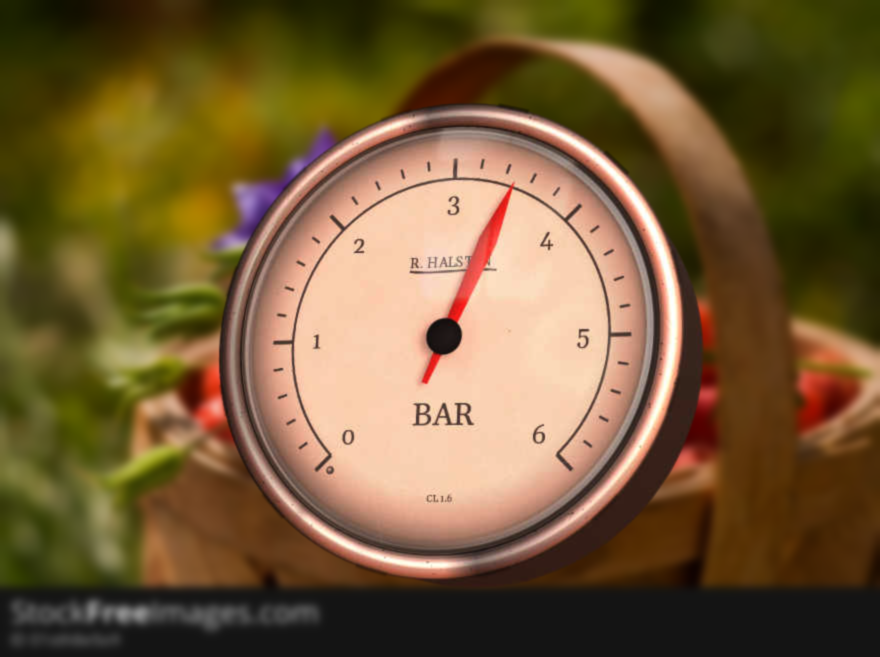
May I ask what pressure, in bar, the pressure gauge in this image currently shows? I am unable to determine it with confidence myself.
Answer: 3.5 bar
